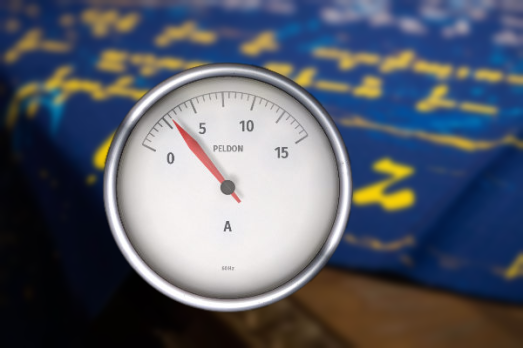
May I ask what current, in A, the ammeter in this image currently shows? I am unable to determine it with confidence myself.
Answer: 3 A
